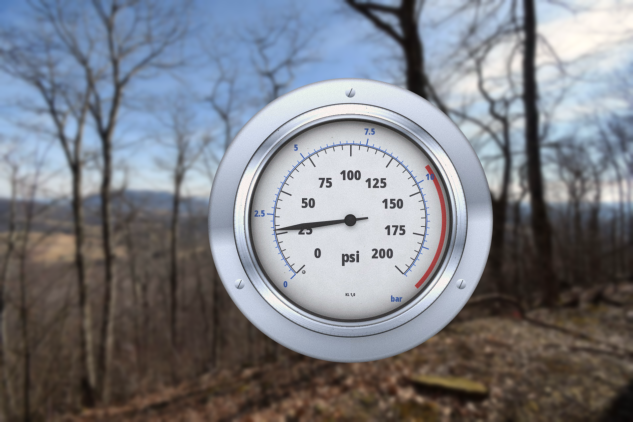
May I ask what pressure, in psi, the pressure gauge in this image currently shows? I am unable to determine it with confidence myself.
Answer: 27.5 psi
